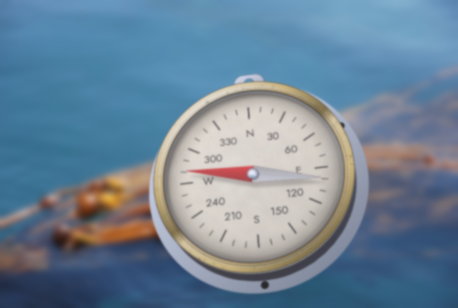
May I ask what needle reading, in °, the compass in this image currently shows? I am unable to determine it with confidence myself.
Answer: 280 °
